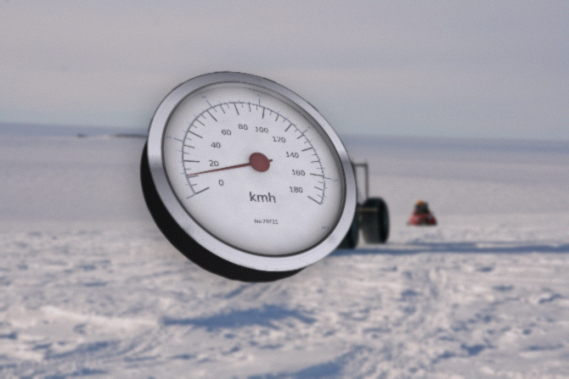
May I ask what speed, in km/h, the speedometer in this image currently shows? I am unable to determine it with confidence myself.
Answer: 10 km/h
